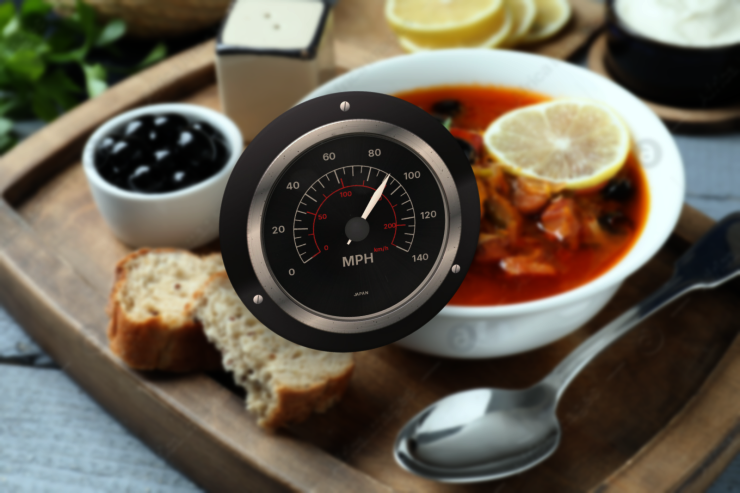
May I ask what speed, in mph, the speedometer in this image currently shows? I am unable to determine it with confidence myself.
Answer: 90 mph
